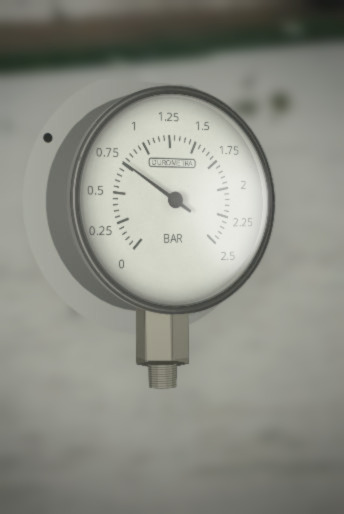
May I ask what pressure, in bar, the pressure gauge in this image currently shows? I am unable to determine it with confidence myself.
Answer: 0.75 bar
